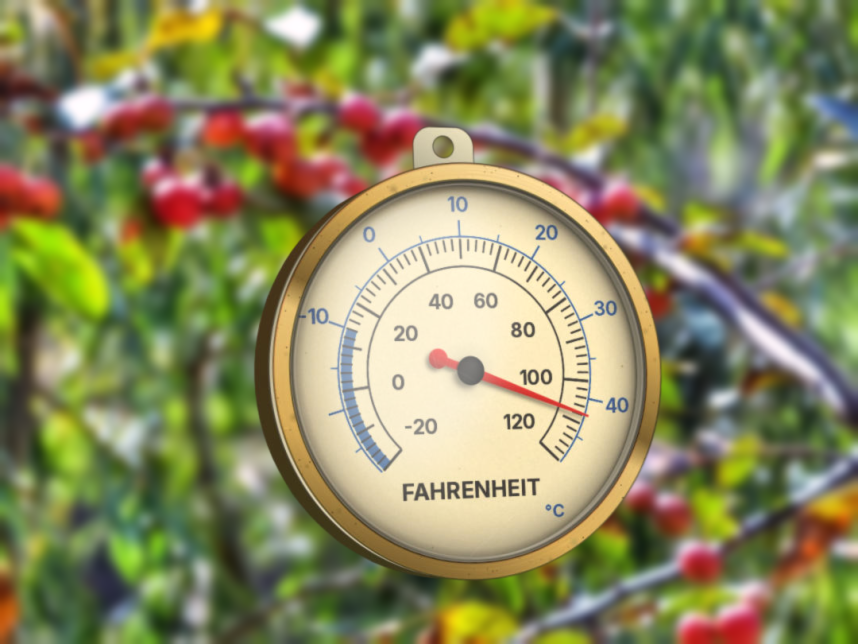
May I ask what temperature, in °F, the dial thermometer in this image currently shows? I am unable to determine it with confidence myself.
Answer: 108 °F
